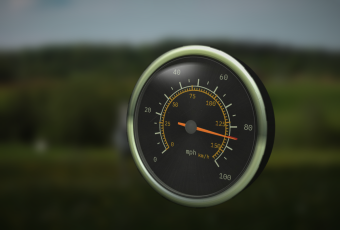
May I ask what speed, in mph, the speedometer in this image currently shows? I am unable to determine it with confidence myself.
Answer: 85 mph
